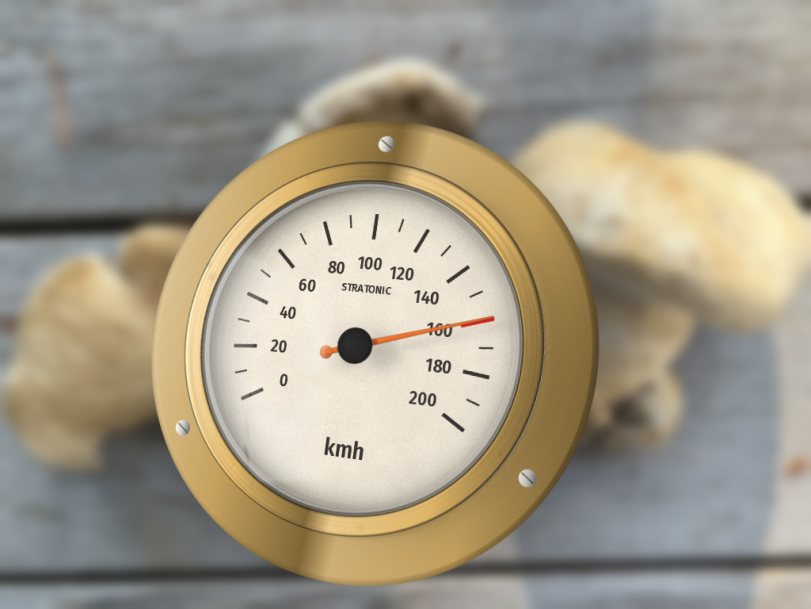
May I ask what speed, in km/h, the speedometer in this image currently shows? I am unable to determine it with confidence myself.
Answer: 160 km/h
